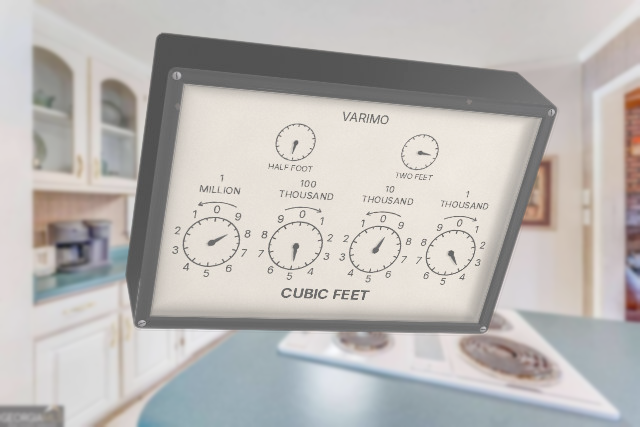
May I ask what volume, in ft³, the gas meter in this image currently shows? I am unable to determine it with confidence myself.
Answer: 849400 ft³
